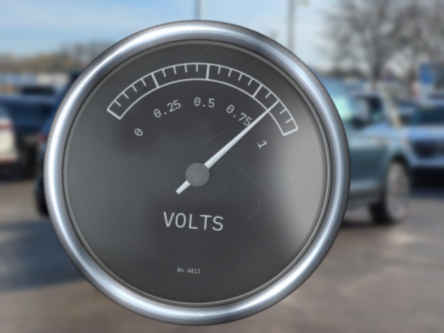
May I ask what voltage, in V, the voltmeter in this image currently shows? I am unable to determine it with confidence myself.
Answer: 0.85 V
